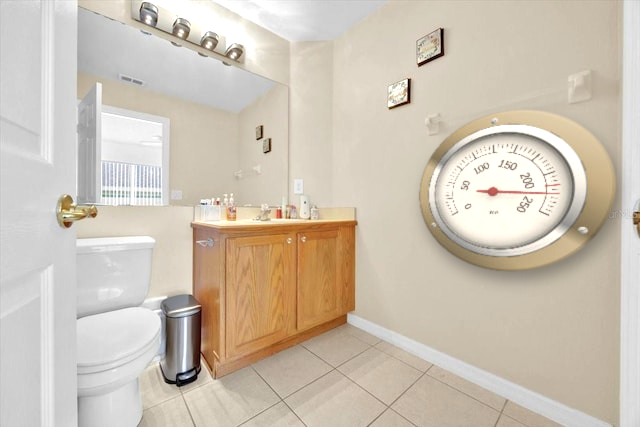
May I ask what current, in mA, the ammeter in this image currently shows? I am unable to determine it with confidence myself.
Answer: 225 mA
